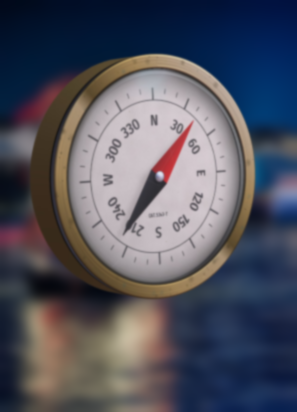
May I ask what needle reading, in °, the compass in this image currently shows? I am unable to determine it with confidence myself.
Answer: 40 °
